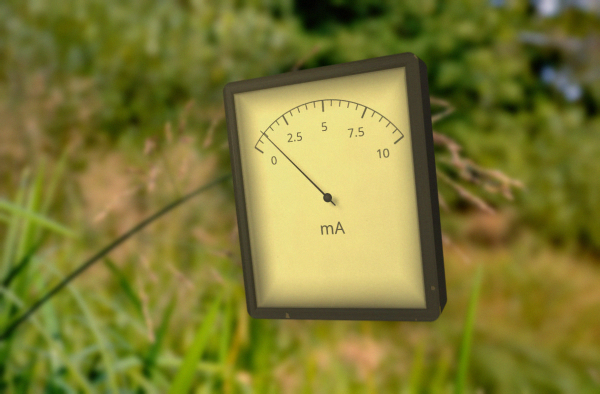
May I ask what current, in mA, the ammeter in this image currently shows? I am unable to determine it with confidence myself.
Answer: 1 mA
